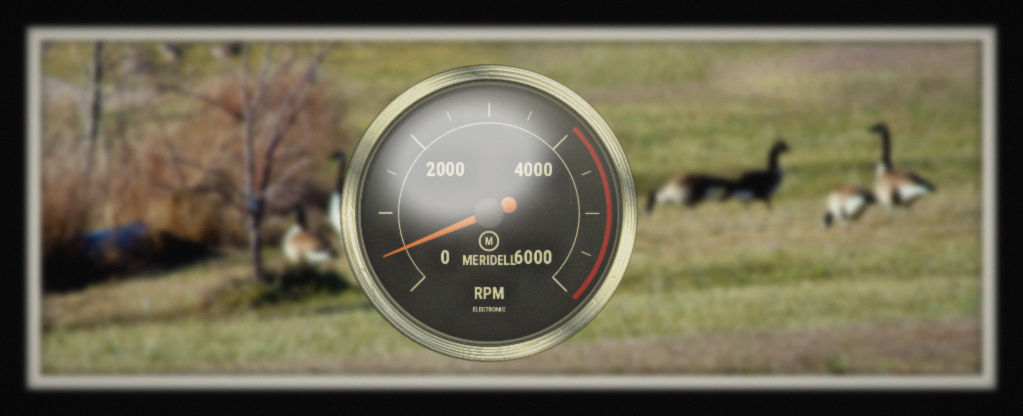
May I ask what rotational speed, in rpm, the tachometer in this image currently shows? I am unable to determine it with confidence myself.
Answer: 500 rpm
